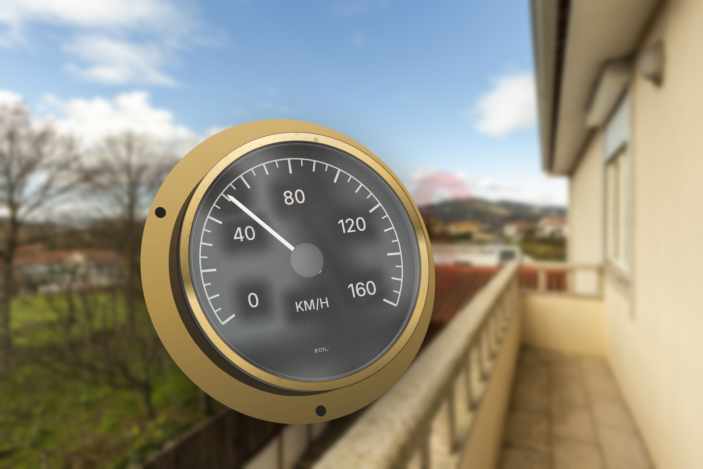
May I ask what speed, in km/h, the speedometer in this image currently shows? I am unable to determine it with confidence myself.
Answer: 50 km/h
